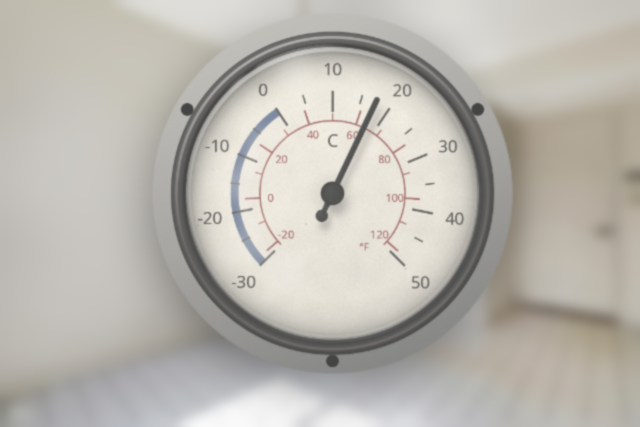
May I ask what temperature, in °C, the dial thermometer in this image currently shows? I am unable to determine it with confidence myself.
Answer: 17.5 °C
